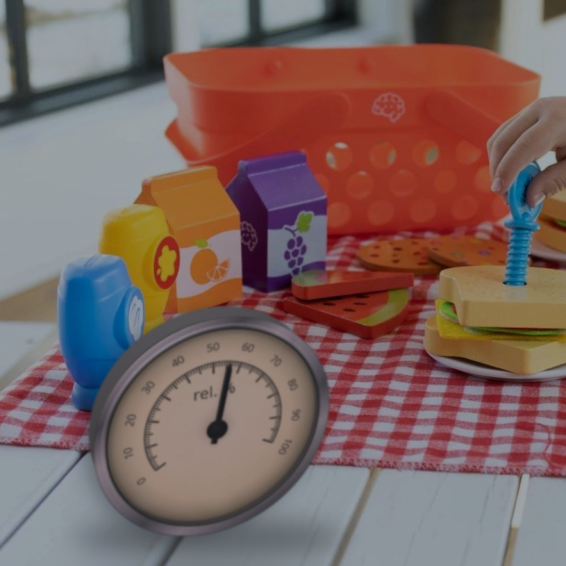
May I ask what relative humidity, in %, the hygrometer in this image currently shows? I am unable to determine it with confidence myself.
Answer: 55 %
